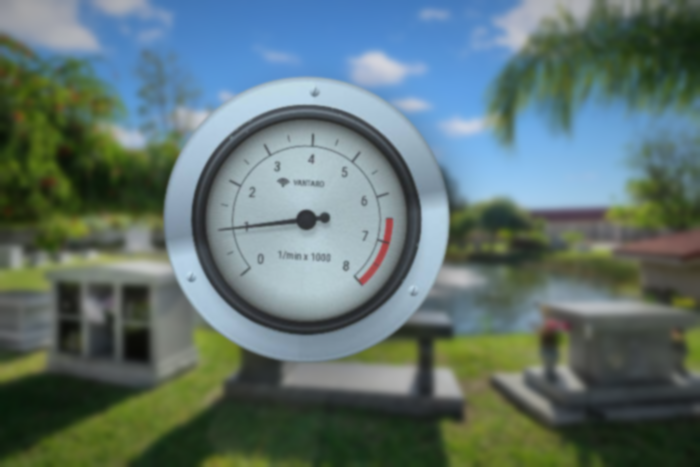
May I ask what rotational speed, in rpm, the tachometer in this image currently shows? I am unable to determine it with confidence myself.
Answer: 1000 rpm
